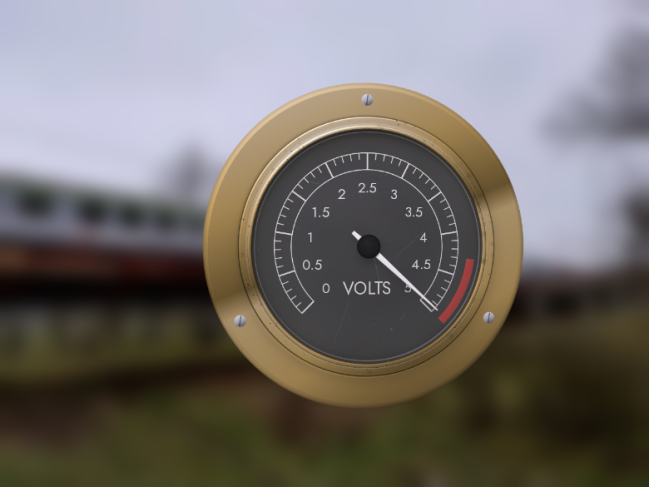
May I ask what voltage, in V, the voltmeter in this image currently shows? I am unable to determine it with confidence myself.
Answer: 4.95 V
